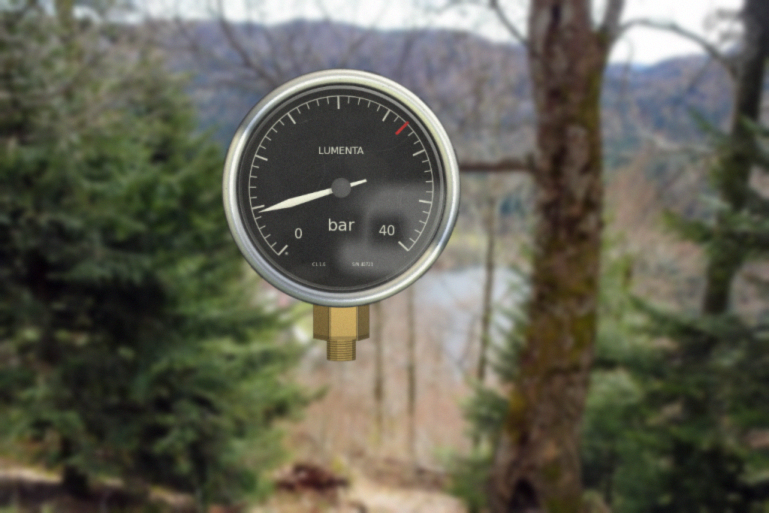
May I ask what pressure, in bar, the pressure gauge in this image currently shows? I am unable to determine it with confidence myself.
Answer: 4.5 bar
